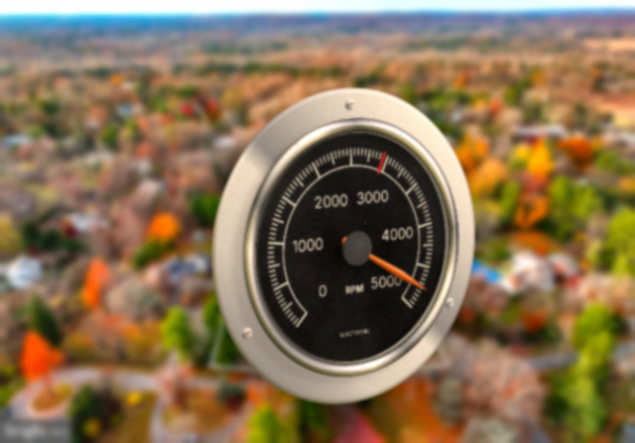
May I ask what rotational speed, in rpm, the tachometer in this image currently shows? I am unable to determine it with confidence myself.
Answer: 4750 rpm
